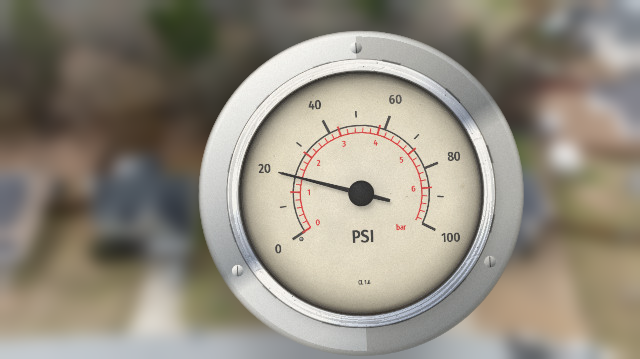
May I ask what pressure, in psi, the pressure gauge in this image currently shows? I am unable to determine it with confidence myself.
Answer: 20 psi
